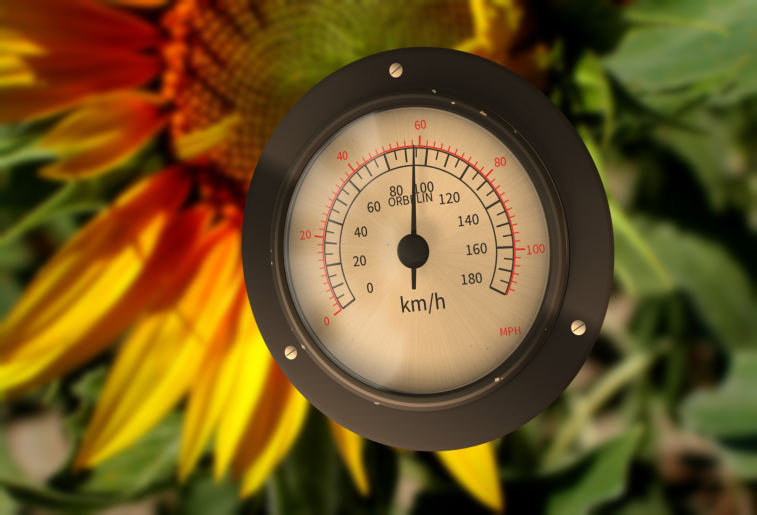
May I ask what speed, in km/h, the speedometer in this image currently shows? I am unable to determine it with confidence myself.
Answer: 95 km/h
